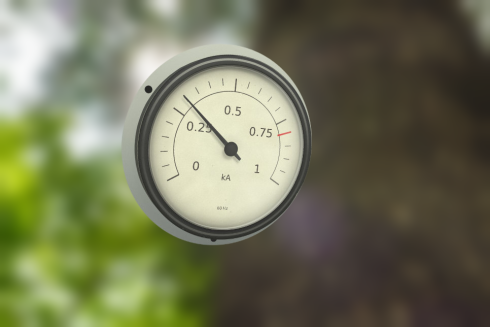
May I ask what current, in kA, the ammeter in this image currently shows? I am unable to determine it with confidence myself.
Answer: 0.3 kA
